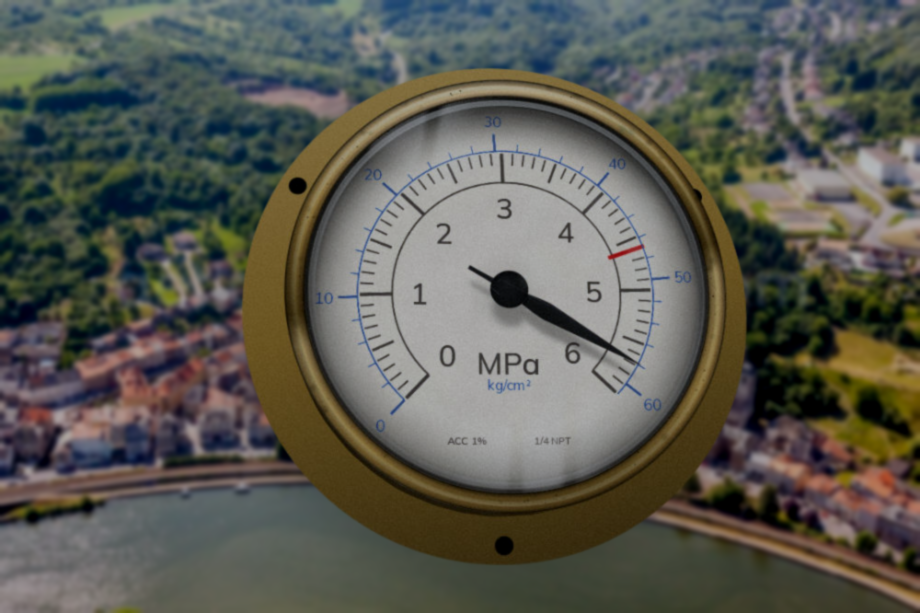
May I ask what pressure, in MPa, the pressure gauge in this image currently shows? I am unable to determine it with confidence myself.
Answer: 5.7 MPa
